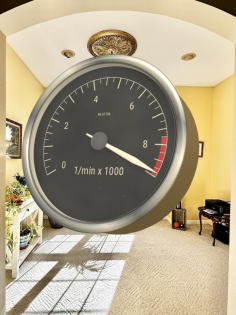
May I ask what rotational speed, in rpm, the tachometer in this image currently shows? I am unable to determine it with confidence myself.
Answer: 8875 rpm
